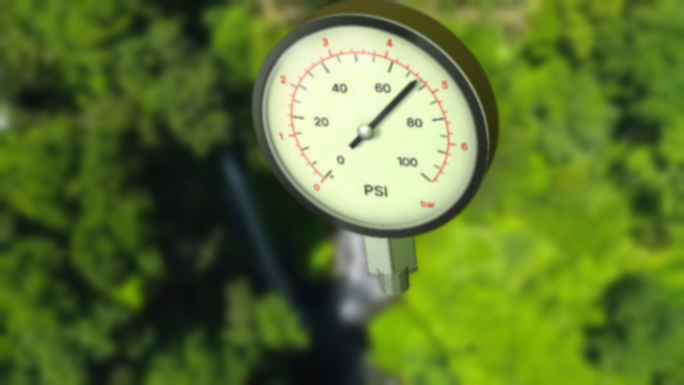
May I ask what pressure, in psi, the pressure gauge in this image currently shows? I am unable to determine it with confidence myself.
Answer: 67.5 psi
